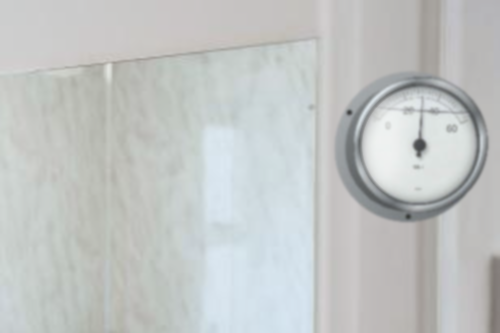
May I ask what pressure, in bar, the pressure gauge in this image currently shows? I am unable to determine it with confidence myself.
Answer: 30 bar
